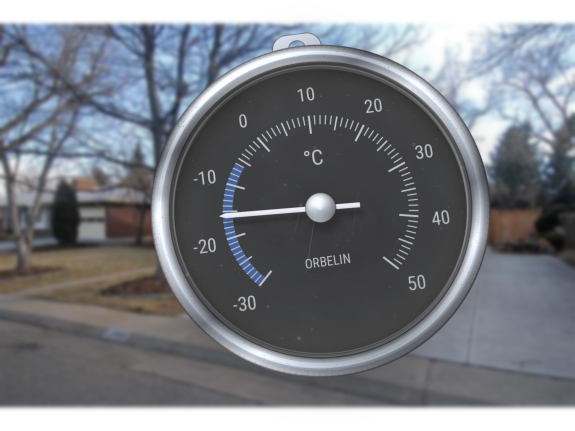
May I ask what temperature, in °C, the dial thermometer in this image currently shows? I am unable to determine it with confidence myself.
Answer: -16 °C
